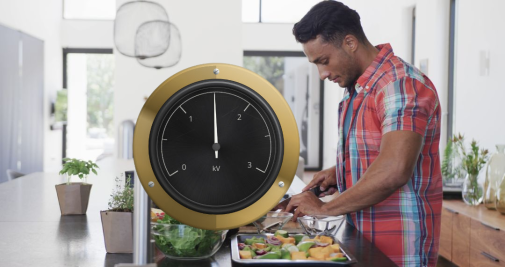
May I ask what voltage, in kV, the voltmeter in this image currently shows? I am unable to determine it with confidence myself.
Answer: 1.5 kV
